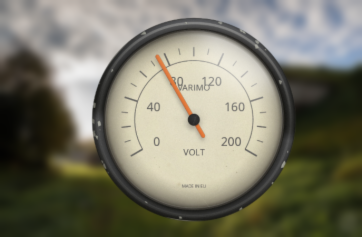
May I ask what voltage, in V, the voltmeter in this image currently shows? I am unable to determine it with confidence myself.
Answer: 75 V
